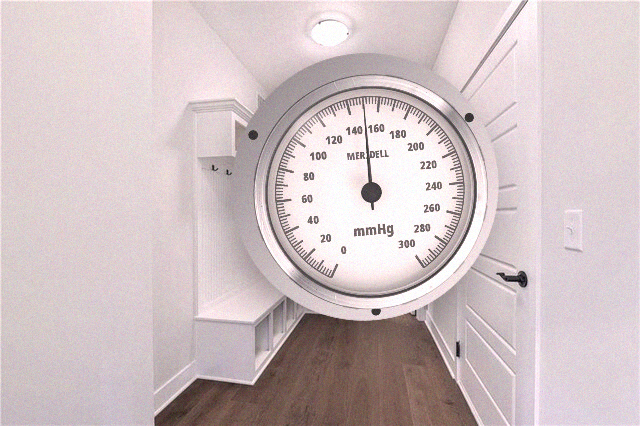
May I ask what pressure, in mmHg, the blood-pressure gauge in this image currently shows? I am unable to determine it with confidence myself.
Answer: 150 mmHg
